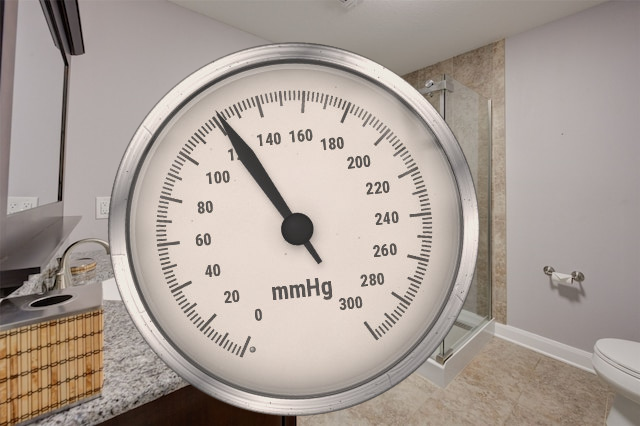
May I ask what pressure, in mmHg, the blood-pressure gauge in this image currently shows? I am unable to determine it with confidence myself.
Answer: 122 mmHg
